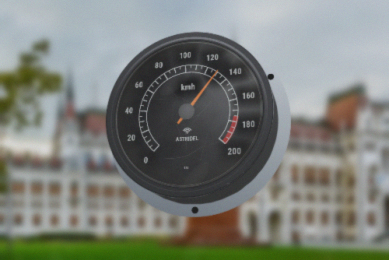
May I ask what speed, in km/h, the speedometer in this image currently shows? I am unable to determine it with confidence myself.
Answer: 130 km/h
